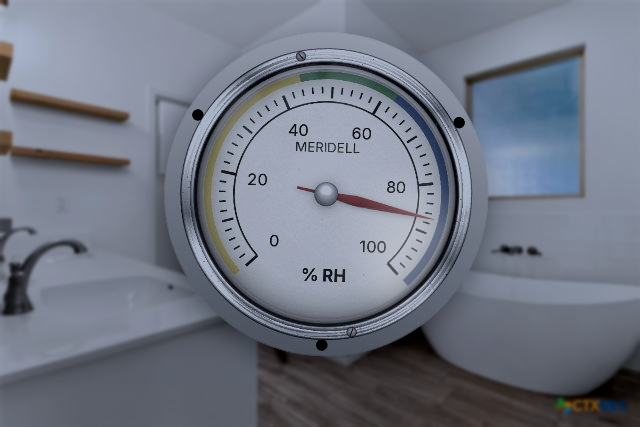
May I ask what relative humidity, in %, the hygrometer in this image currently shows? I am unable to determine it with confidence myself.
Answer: 87 %
